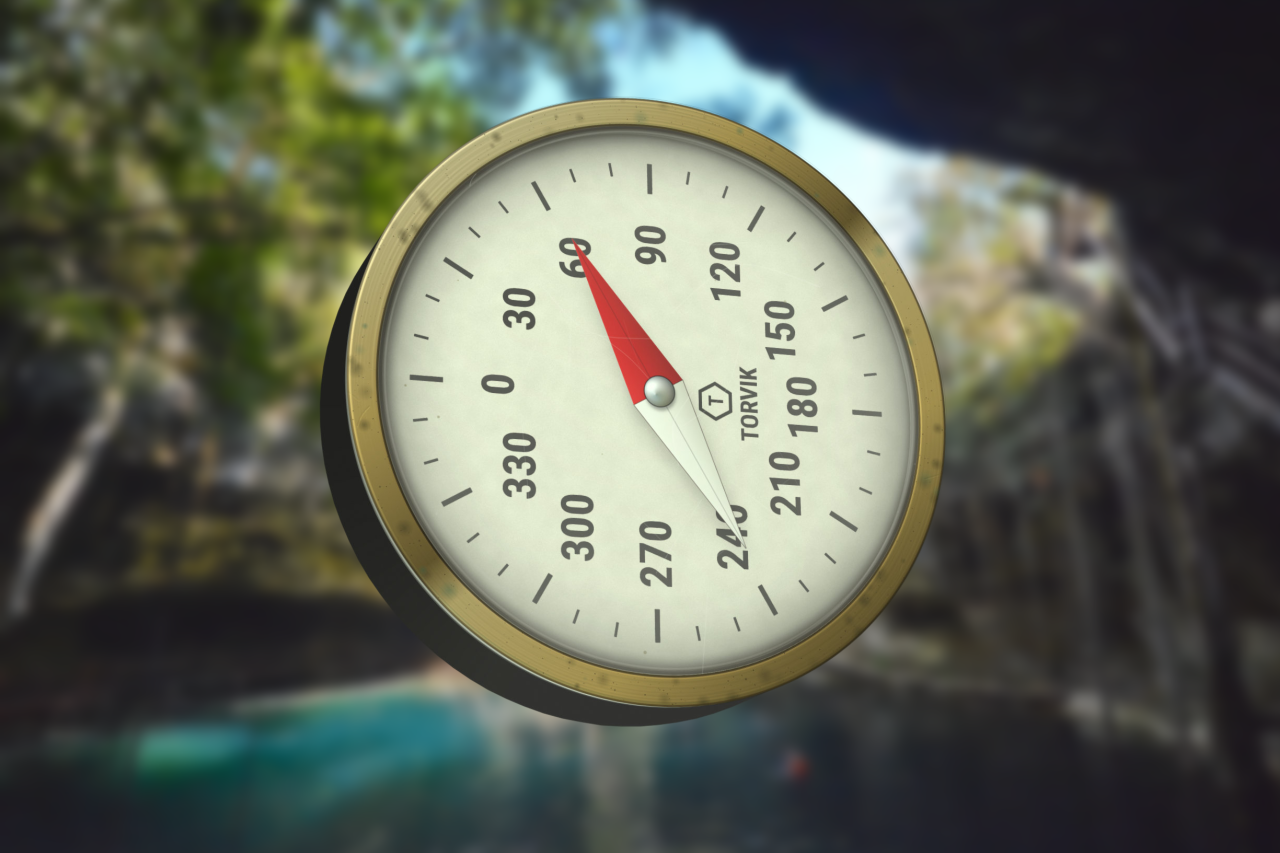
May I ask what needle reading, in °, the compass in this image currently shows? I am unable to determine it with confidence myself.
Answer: 60 °
